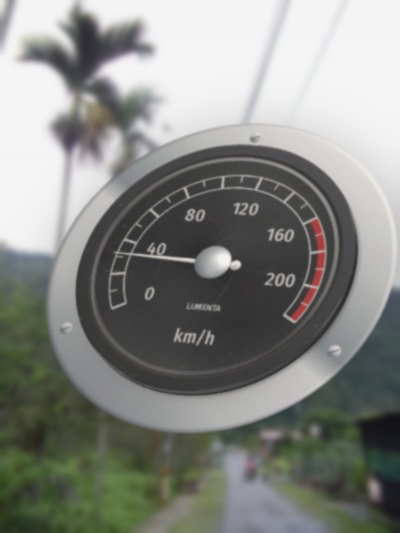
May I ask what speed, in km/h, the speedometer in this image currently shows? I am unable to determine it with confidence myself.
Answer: 30 km/h
